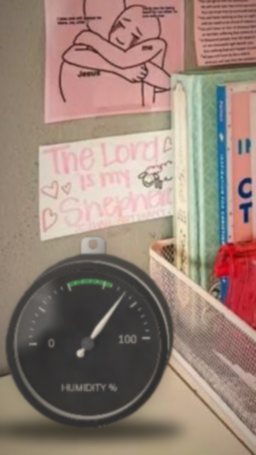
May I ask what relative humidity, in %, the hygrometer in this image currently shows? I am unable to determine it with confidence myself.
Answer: 72 %
